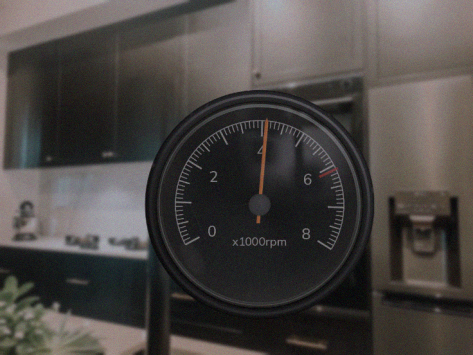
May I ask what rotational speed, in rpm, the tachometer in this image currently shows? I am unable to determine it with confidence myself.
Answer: 4100 rpm
